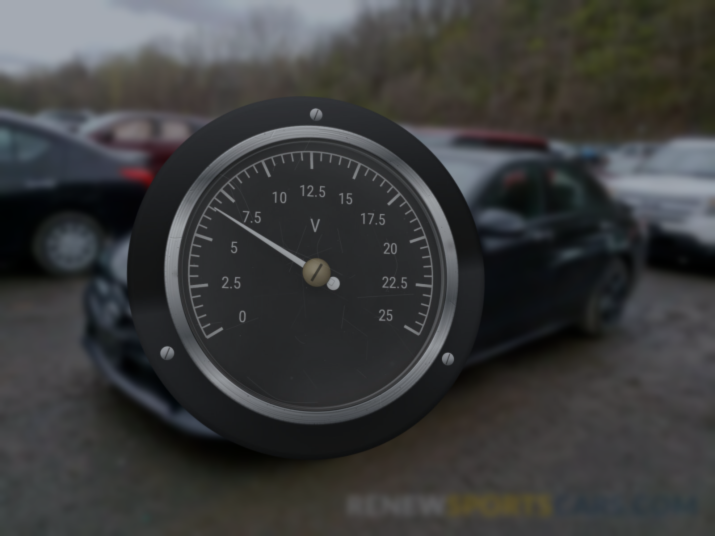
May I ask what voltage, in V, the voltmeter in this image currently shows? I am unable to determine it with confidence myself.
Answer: 6.5 V
